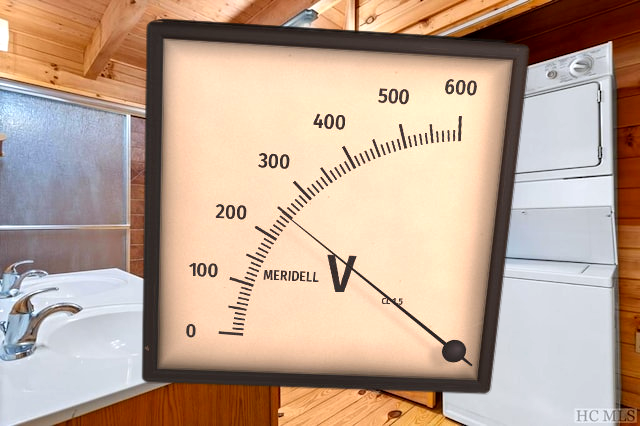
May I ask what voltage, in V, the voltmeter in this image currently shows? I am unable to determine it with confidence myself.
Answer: 250 V
